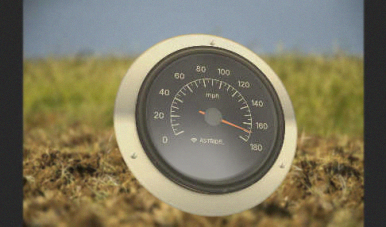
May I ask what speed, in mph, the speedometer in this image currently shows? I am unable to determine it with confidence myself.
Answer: 170 mph
